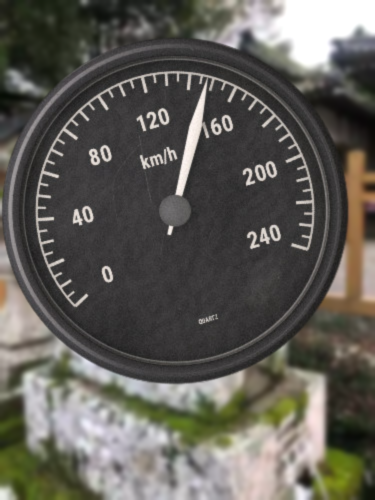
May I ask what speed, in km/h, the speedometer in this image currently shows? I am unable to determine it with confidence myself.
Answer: 147.5 km/h
